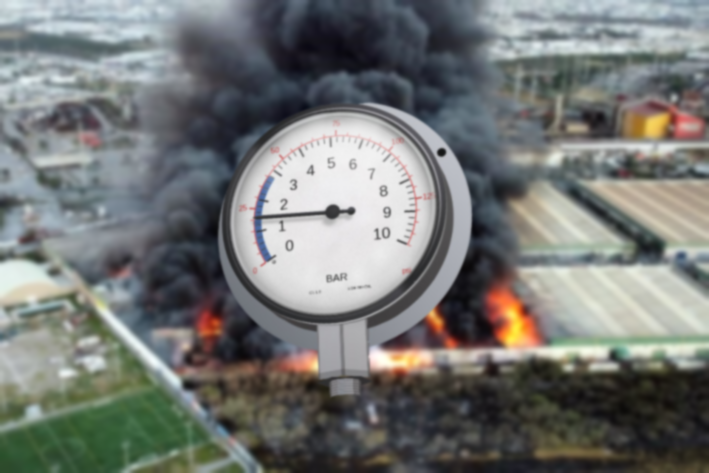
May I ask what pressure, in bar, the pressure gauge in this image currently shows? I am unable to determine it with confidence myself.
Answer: 1.4 bar
